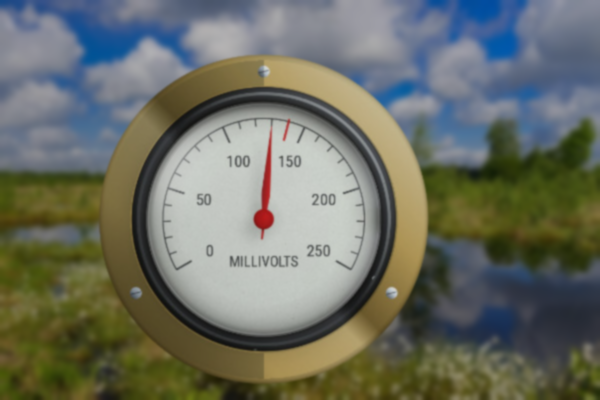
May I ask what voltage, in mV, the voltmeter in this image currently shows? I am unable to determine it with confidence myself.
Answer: 130 mV
